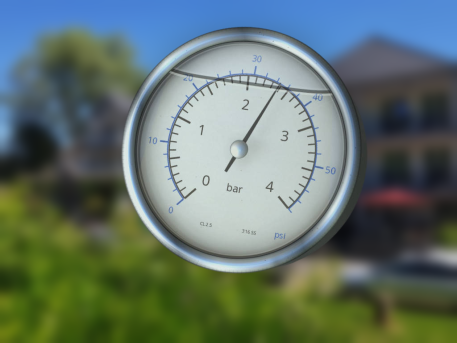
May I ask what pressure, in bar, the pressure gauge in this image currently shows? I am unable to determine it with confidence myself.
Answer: 2.4 bar
